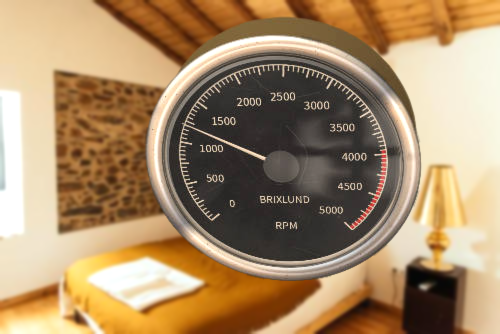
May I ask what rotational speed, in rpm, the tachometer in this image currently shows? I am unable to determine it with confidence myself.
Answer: 1250 rpm
